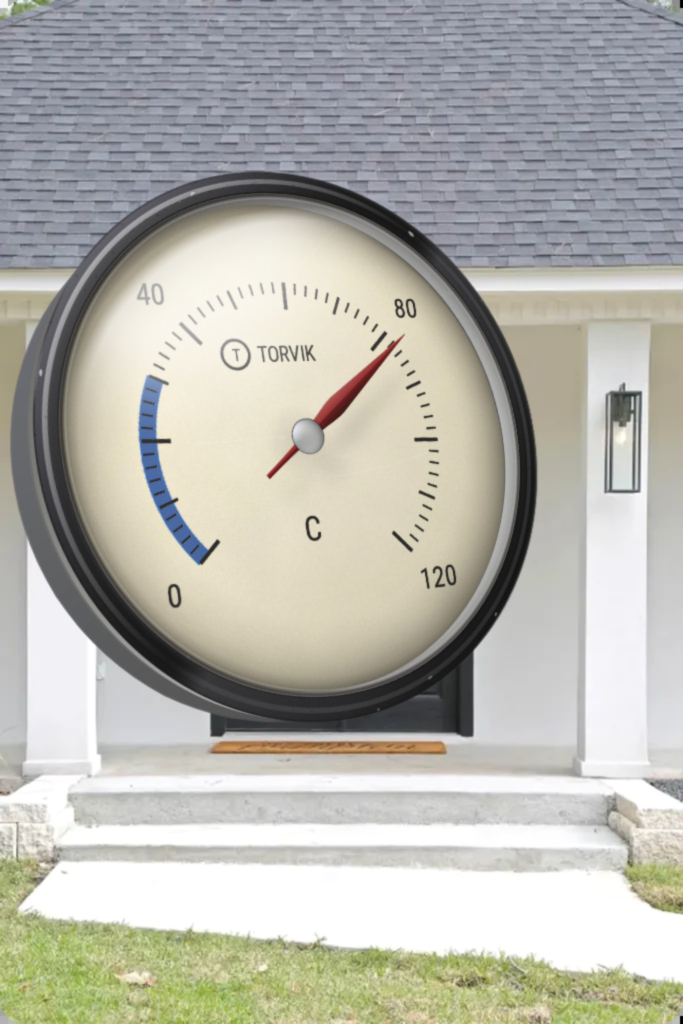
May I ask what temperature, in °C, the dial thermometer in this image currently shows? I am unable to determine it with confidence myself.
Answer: 82 °C
